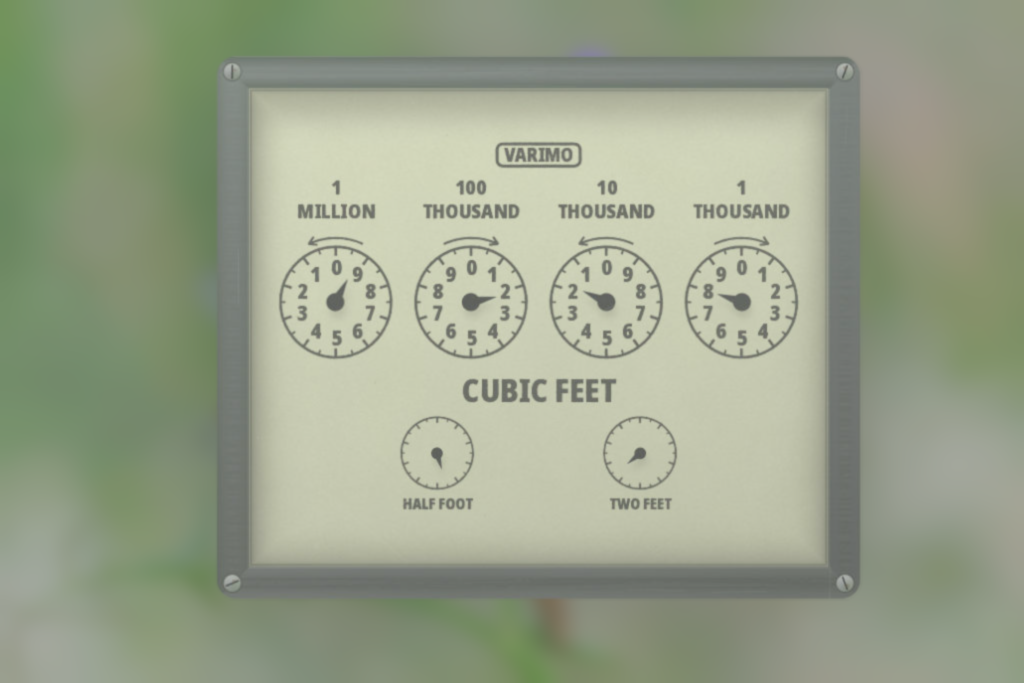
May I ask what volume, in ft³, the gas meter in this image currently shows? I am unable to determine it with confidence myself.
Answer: 921800 ft³
